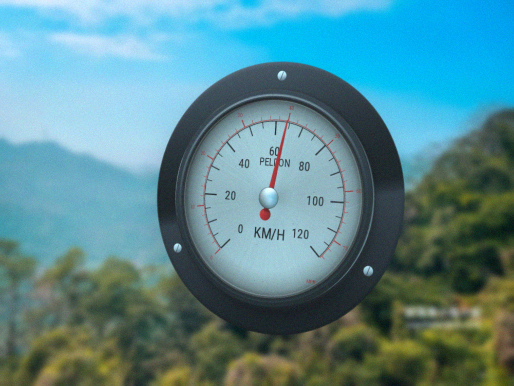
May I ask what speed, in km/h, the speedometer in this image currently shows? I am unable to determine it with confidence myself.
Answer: 65 km/h
